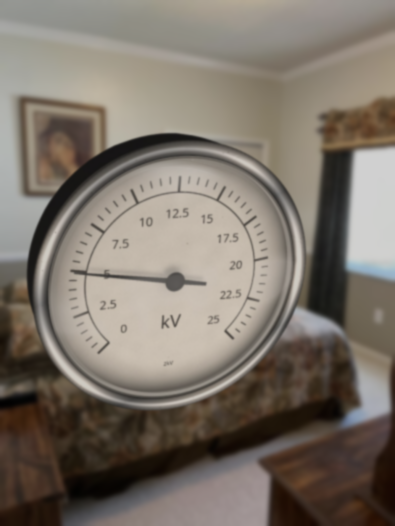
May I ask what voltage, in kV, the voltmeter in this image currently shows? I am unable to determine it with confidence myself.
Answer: 5 kV
